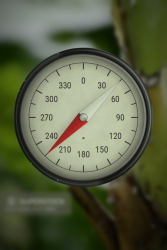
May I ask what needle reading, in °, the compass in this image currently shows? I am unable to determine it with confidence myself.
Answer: 225 °
